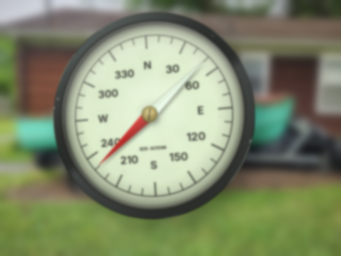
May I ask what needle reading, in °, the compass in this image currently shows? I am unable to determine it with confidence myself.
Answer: 230 °
